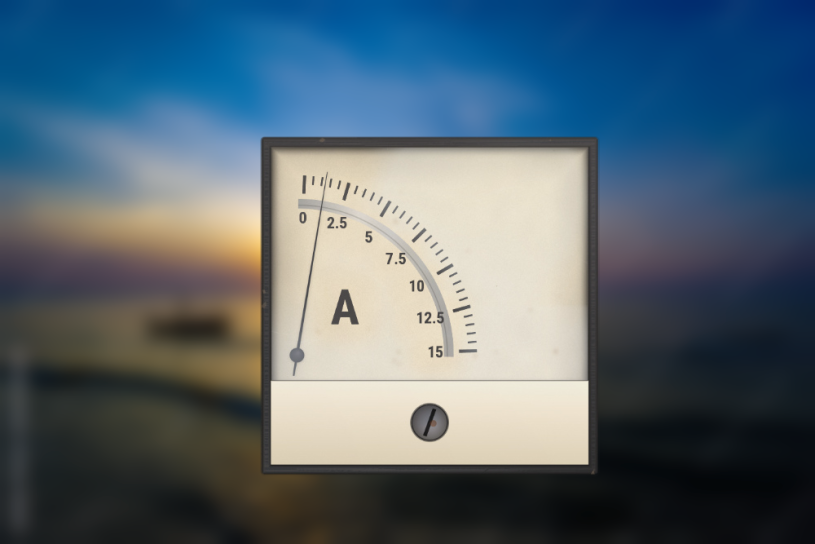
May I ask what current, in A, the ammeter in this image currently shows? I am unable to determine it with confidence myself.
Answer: 1.25 A
